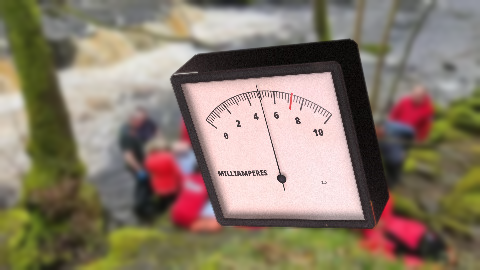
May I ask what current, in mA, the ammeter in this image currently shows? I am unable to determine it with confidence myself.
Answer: 5 mA
